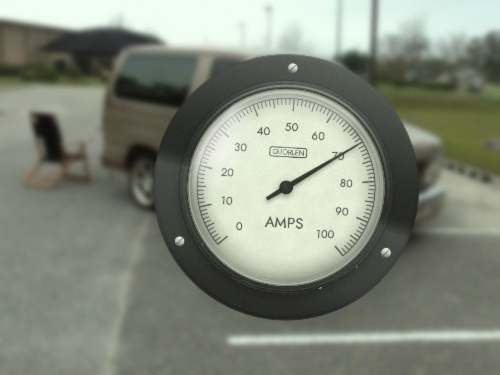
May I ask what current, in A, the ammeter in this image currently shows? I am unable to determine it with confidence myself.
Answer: 70 A
